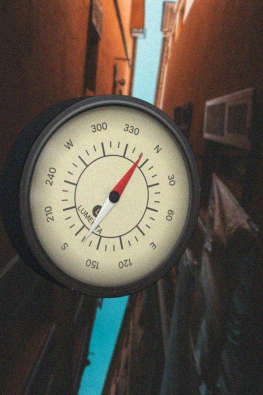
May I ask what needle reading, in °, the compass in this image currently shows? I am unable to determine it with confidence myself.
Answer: 350 °
